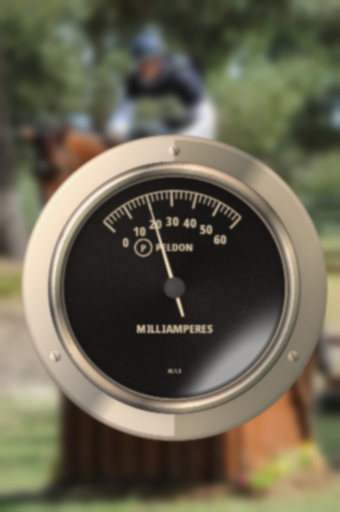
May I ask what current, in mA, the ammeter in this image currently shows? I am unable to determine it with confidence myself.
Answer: 20 mA
